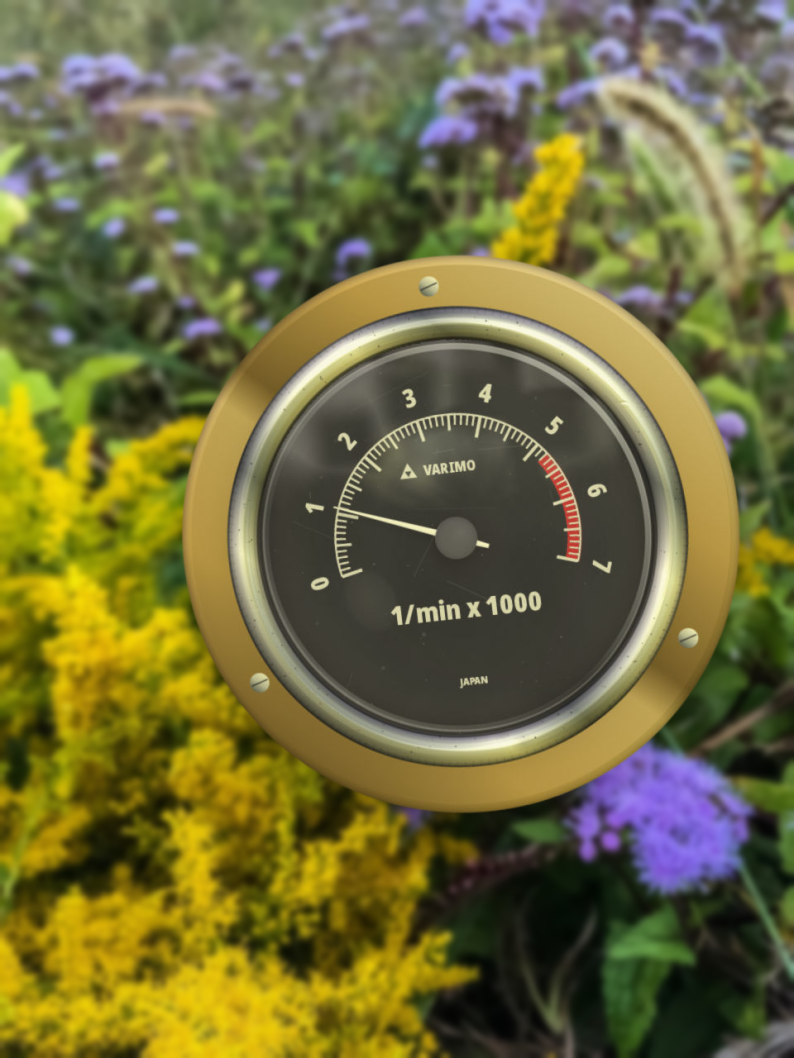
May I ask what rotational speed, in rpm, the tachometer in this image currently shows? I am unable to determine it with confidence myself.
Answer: 1100 rpm
